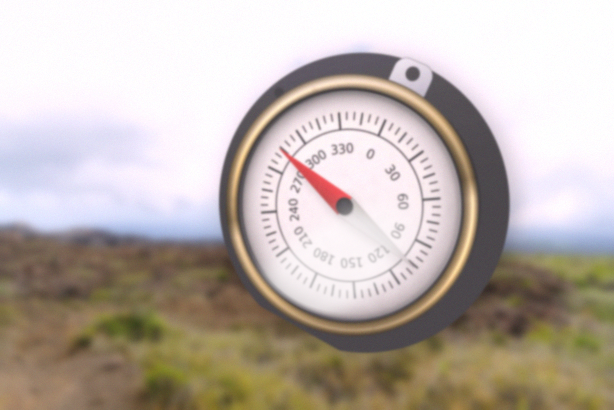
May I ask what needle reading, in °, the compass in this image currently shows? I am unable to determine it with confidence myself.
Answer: 285 °
